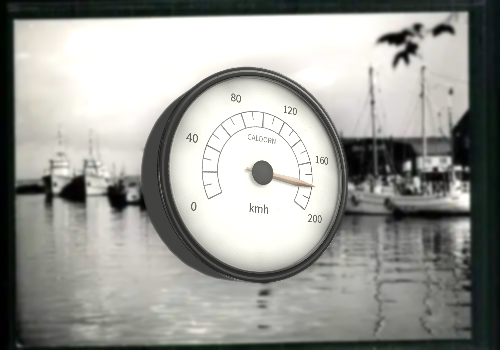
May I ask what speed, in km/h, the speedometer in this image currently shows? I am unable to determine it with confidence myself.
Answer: 180 km/h
